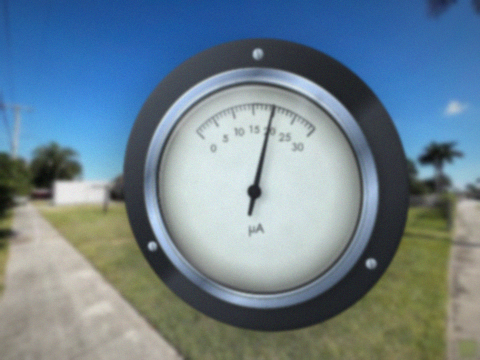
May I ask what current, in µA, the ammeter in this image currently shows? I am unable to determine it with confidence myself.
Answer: 20 µA
